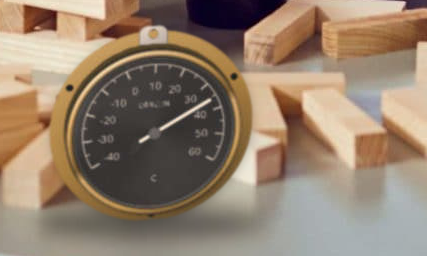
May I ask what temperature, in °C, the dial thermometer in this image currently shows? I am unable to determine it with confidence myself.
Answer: 35 °C
